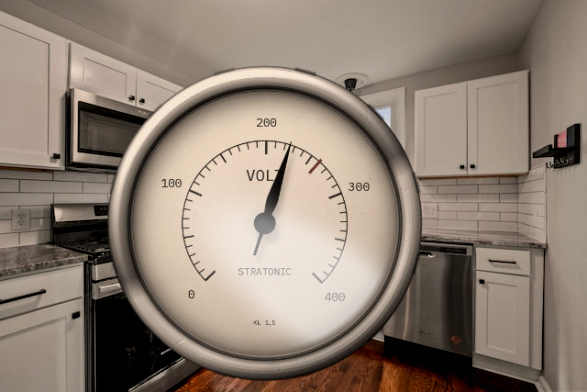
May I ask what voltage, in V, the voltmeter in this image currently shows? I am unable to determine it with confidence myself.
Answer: 225 V
